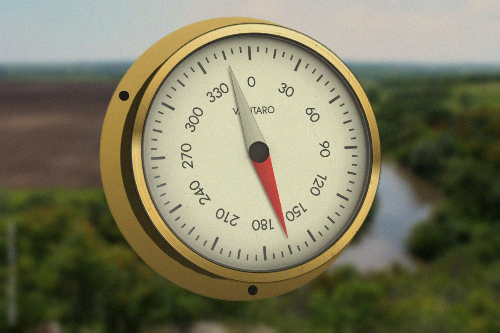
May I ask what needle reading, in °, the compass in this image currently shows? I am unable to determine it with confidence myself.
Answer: 165 °
